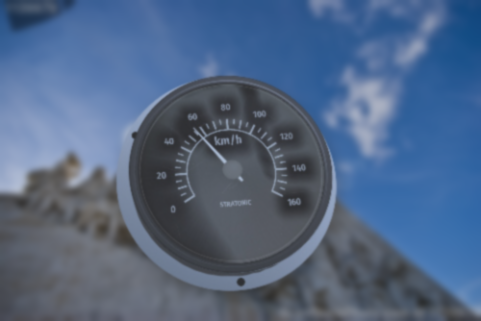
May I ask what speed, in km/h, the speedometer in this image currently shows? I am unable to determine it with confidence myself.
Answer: 55 km/h
